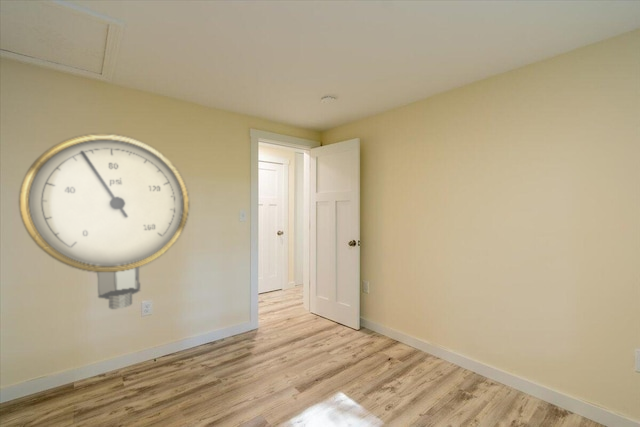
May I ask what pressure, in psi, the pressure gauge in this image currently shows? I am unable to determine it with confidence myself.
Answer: 65 psi
